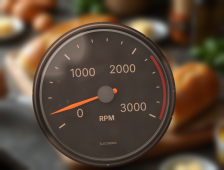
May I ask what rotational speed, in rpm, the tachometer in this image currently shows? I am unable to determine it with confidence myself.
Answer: 200 rpm
